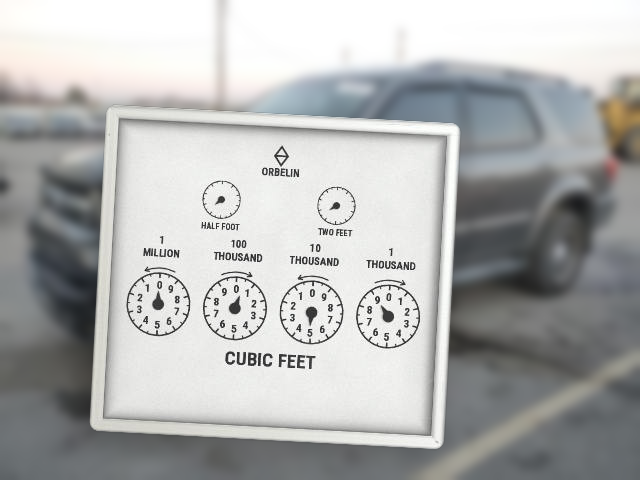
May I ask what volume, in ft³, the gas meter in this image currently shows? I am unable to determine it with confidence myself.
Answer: 4900 ft³
